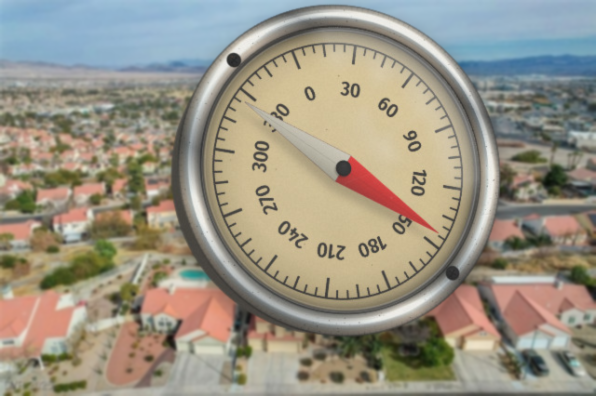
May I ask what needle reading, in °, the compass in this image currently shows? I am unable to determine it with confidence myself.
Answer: 145 °
